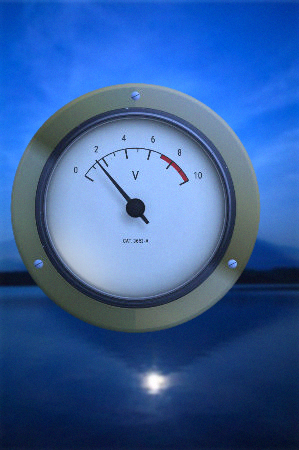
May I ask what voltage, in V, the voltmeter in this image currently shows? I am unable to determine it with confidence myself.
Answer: 1.5 V
